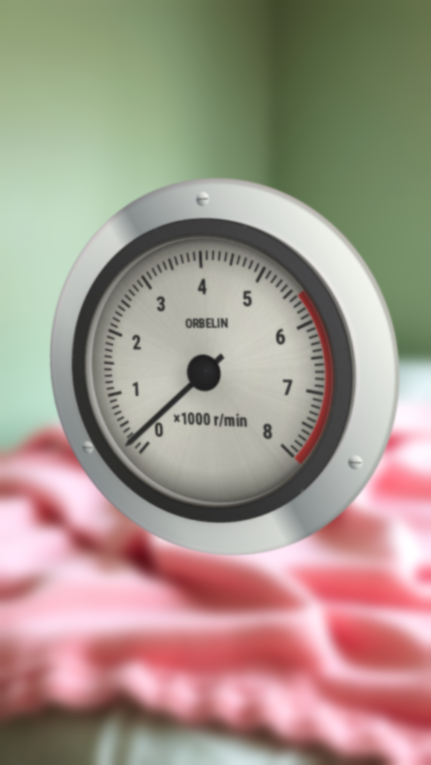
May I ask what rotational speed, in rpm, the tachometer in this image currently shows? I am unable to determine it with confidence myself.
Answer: 200 rpm
